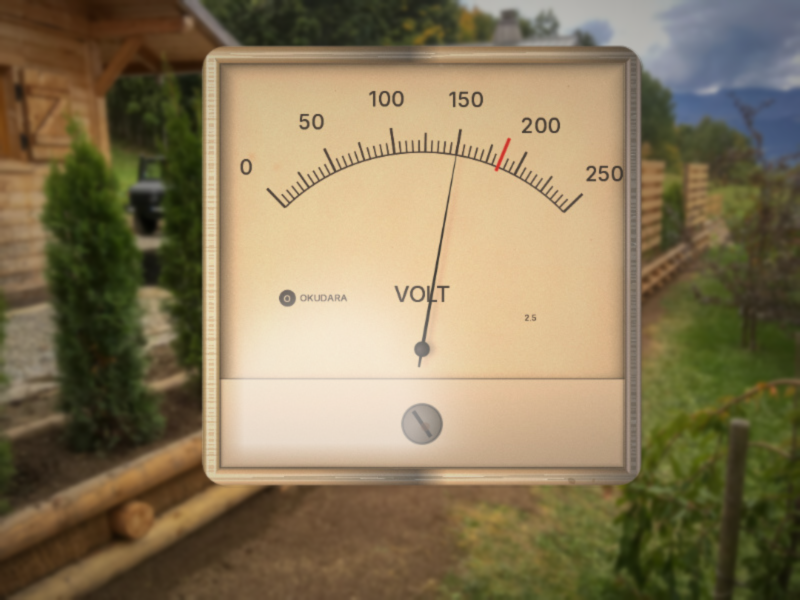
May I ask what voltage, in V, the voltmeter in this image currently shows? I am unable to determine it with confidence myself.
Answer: 150 V
